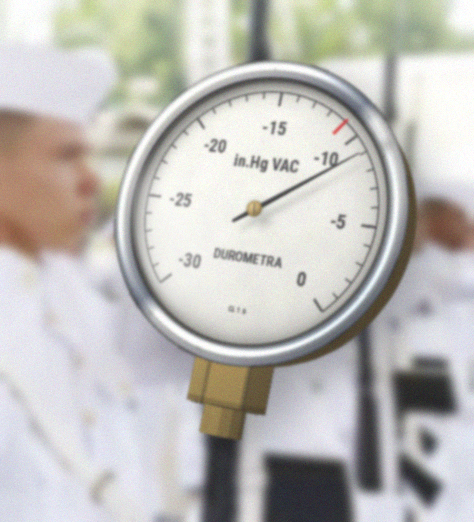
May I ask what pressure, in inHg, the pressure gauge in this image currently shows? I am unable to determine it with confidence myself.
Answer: -9 inHg
